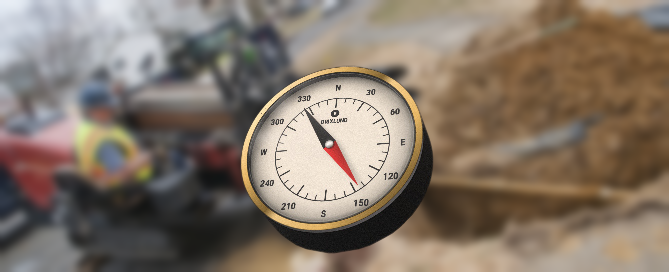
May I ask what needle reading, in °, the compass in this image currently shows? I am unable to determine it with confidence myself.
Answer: 145 °
